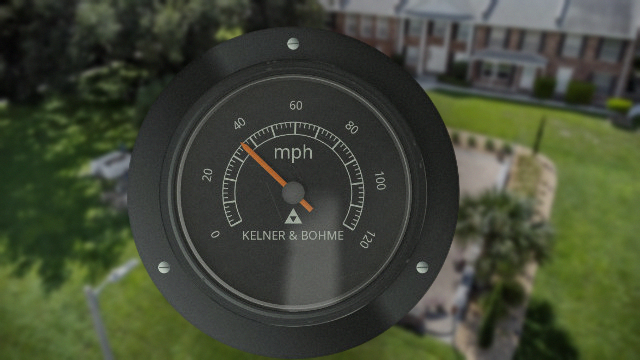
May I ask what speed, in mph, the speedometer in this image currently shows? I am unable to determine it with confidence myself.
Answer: 36 mph
